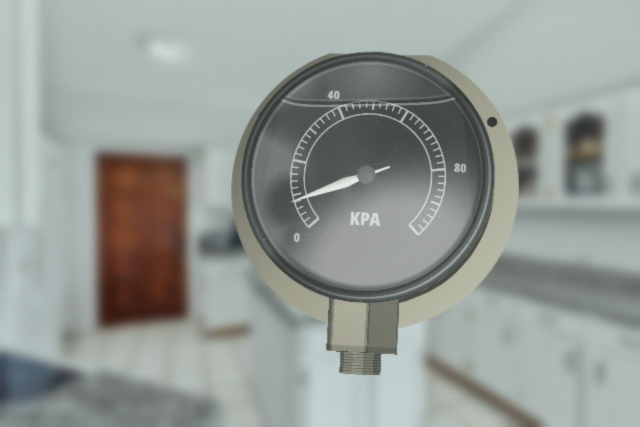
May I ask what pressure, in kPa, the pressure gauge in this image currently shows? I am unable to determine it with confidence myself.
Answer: 8 kPa
